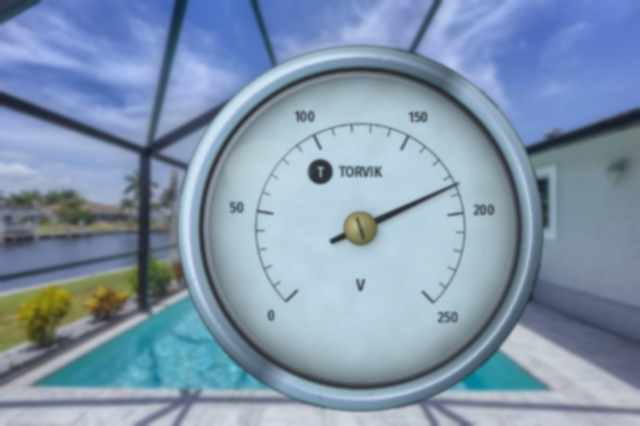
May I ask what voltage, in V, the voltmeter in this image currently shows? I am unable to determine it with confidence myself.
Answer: 185 V
